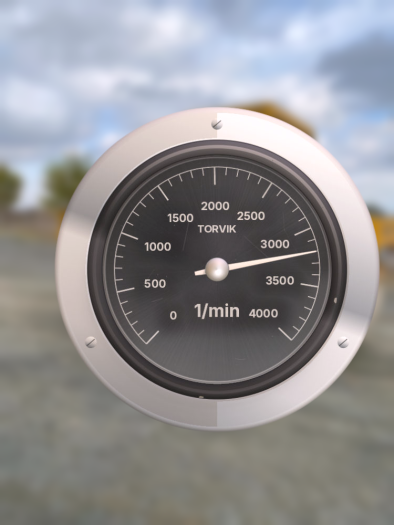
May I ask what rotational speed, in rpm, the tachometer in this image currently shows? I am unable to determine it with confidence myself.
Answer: 3200 rpm
